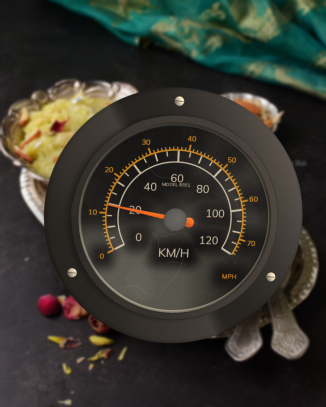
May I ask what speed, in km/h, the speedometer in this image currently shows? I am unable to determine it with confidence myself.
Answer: 20 km/h
